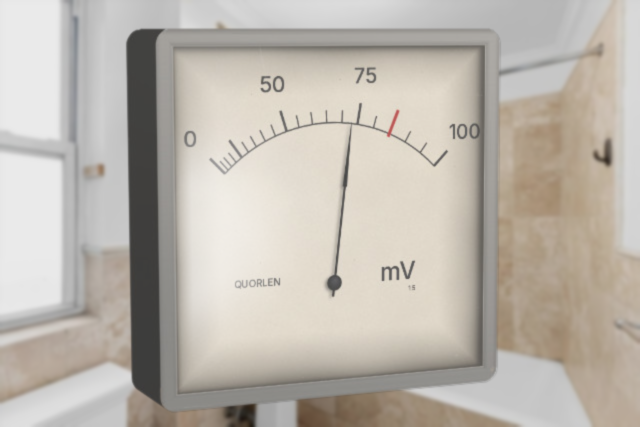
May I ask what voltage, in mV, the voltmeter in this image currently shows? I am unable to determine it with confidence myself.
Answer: 72.5 mV
